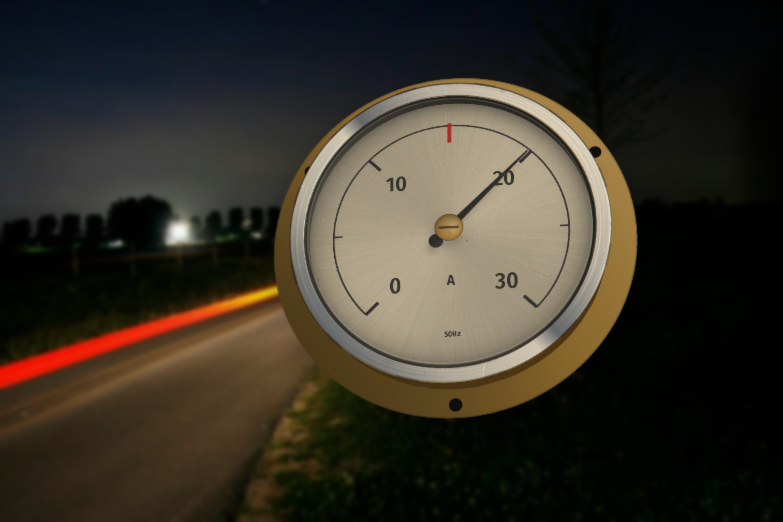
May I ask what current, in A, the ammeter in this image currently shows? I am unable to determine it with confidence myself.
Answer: 20 A
